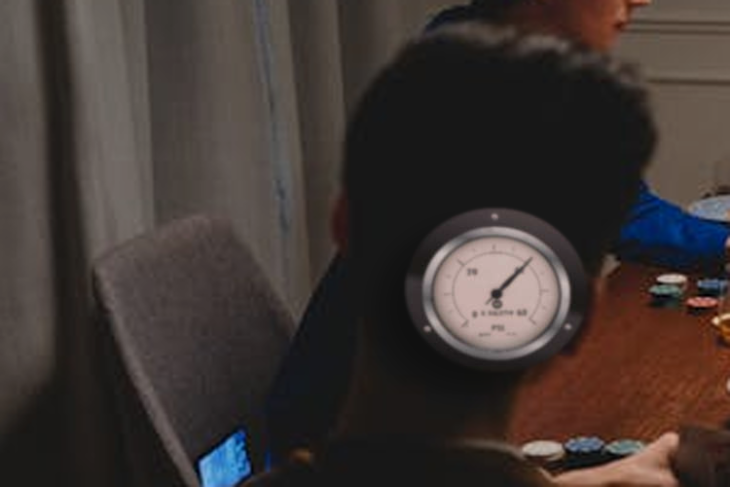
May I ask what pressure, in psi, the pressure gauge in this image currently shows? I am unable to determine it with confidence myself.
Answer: 40 psi
